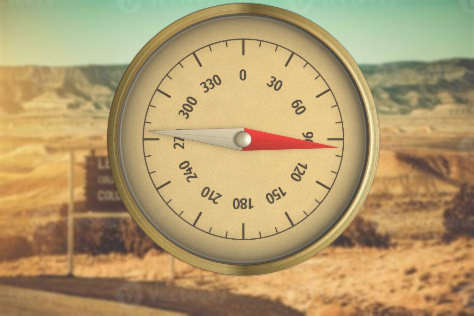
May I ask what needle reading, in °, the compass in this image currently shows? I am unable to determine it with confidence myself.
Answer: 95 °
